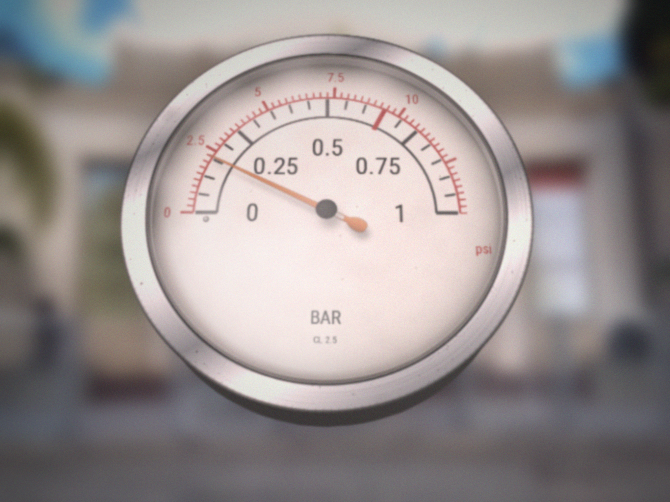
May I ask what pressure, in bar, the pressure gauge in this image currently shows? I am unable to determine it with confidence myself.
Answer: 0.15 bar
